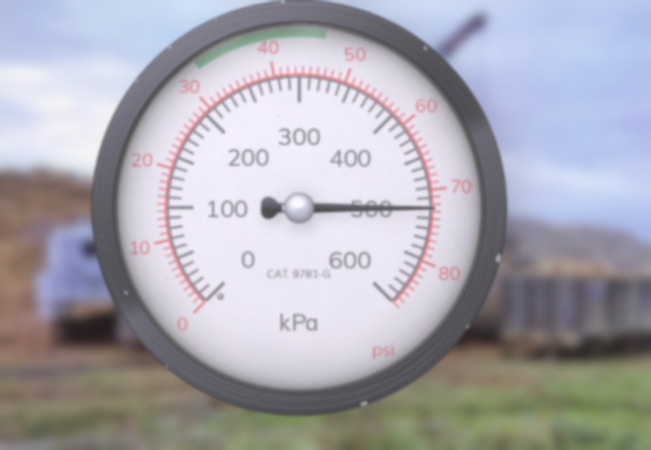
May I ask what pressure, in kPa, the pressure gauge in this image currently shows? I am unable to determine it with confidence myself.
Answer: 500 kPa
